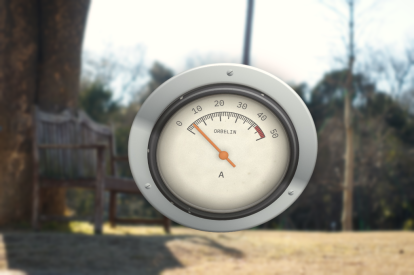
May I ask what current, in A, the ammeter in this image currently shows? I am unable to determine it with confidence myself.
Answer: 5 A
